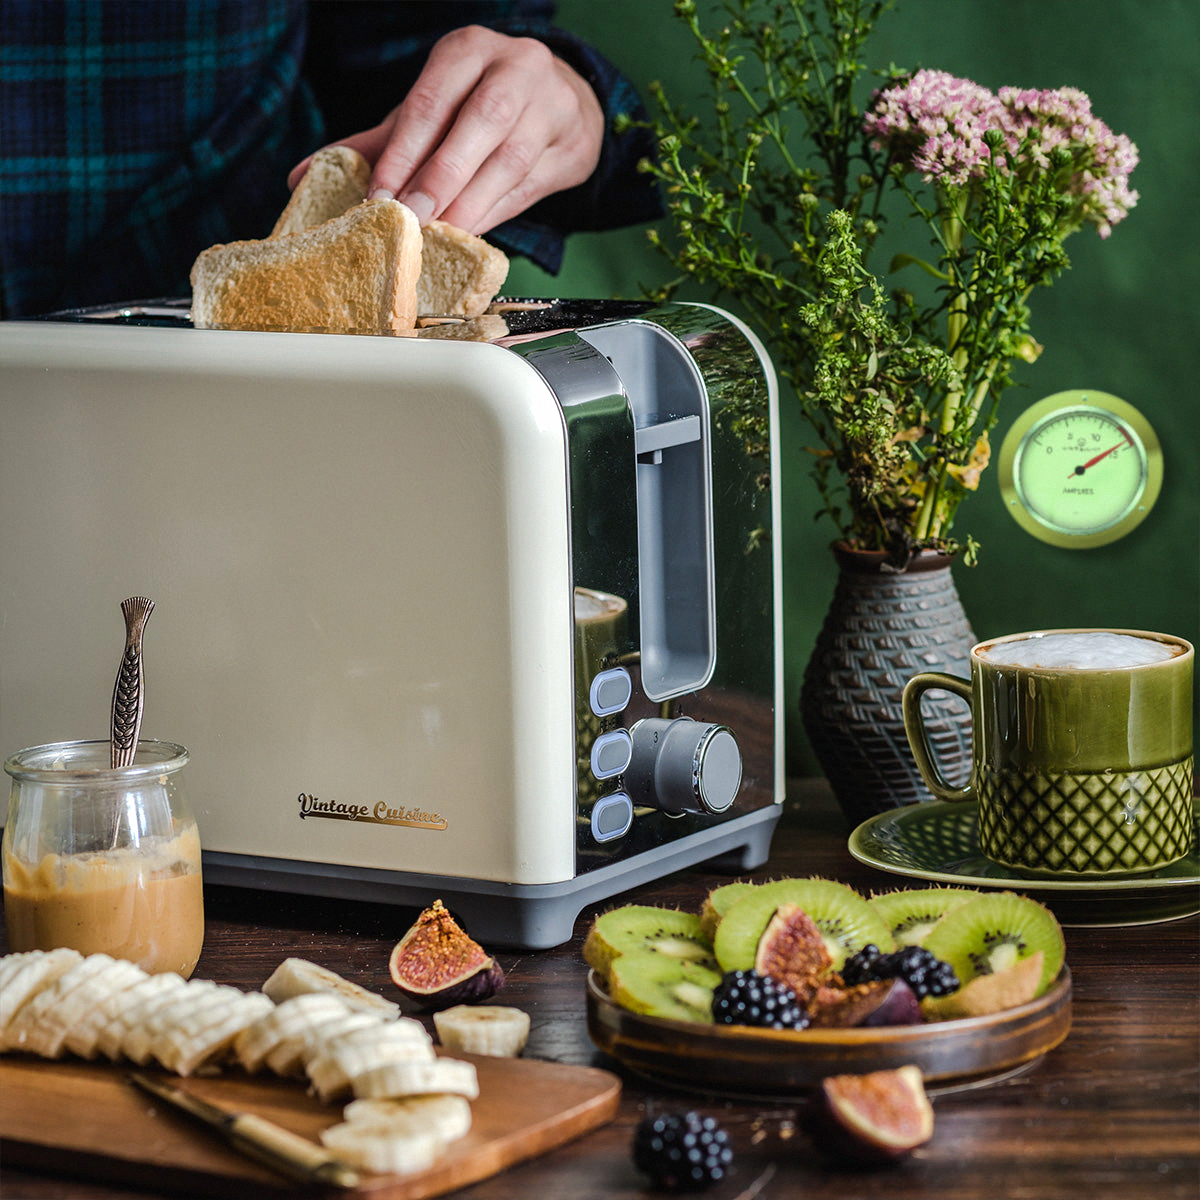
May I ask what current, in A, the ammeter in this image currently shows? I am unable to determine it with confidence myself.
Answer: 14 A
